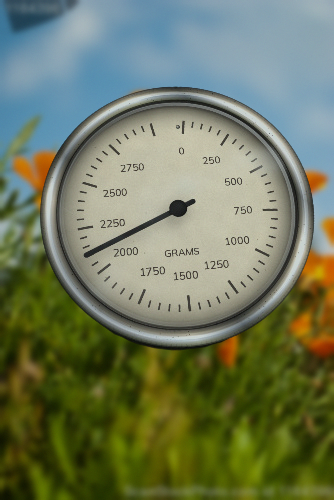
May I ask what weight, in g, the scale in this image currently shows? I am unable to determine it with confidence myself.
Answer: 2100 g
